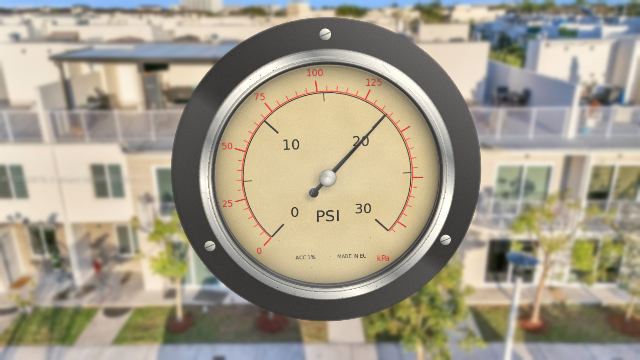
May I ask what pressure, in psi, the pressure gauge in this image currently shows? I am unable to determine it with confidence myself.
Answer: 20 psi
